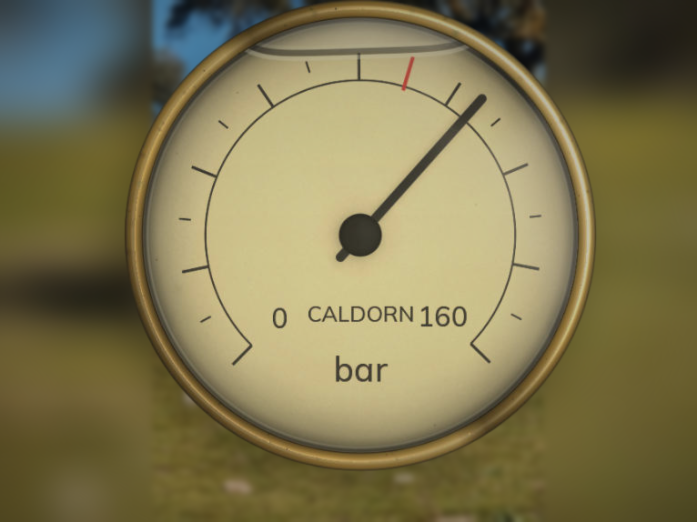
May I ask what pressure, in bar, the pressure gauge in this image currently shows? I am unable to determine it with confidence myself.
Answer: 105 bar
